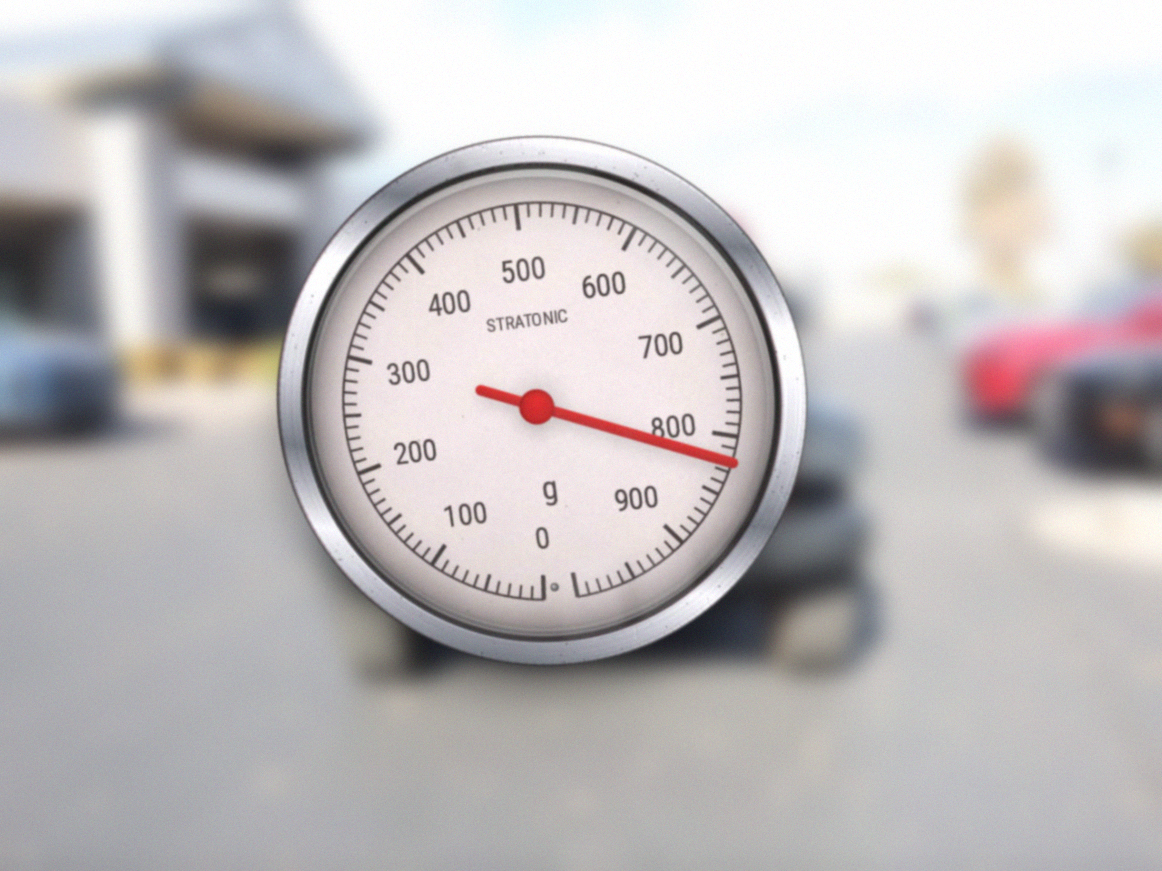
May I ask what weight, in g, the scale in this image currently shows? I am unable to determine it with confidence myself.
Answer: 820 g
